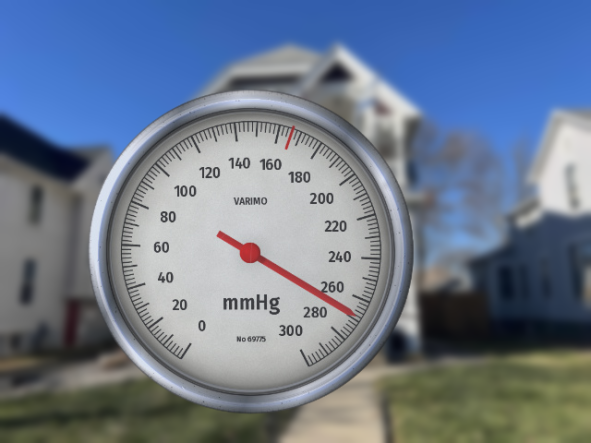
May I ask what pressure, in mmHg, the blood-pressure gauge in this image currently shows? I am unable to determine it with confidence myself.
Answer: 268 mmHg
